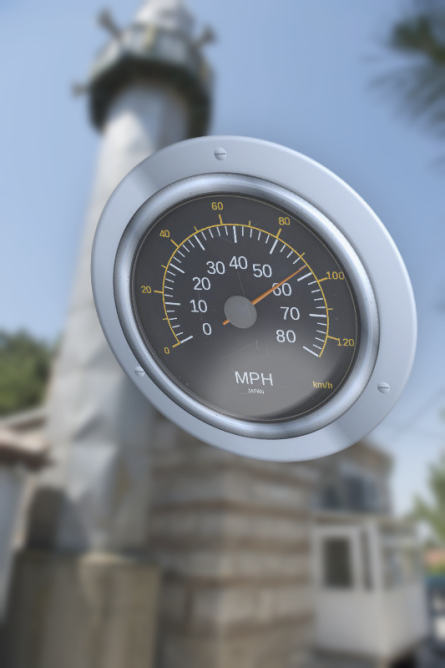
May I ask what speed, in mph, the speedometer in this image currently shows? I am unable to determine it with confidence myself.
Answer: 58 mph
